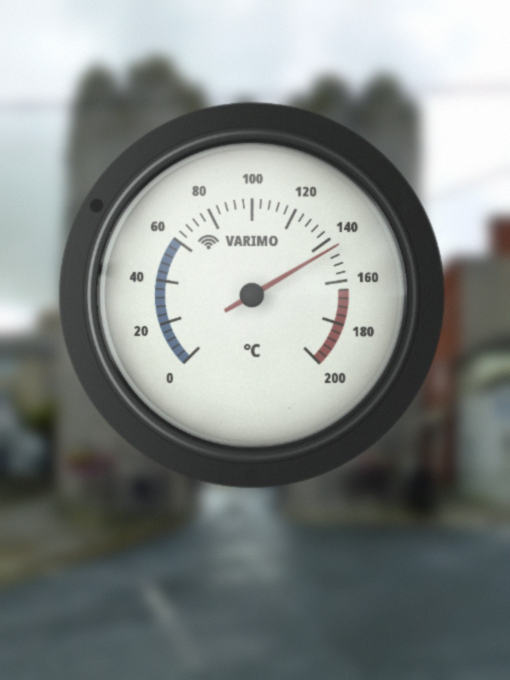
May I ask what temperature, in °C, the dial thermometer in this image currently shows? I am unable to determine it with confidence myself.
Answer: 144 °C
